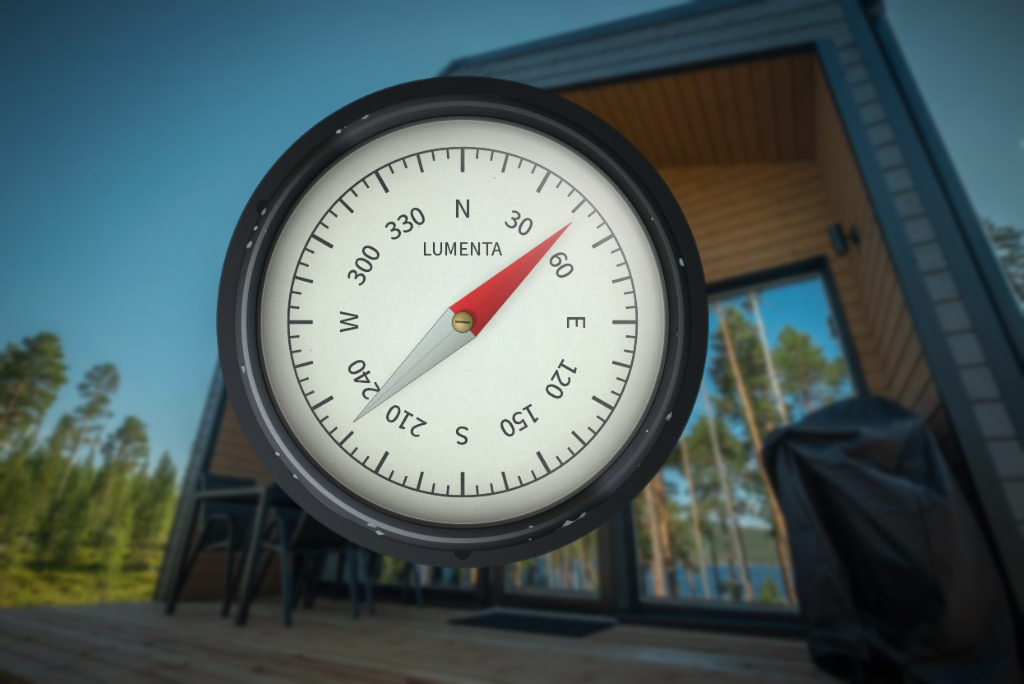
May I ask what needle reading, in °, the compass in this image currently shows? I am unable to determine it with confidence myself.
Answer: 47.5 °
